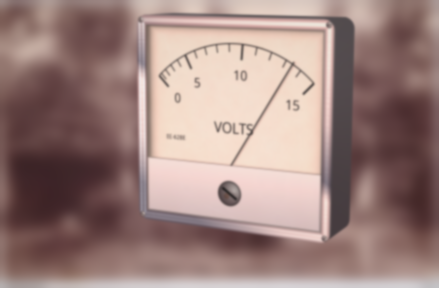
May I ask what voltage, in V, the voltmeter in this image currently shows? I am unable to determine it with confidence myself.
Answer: 13.5 V
